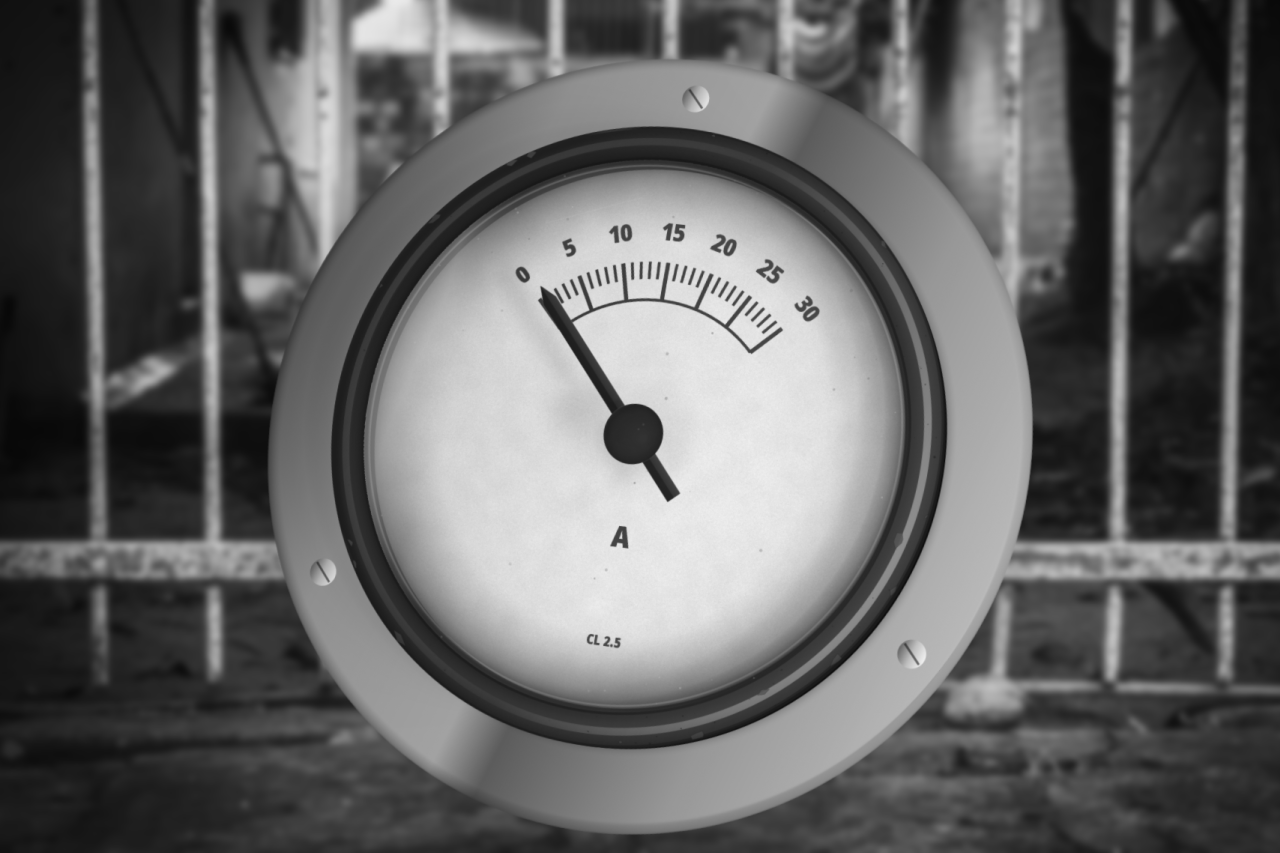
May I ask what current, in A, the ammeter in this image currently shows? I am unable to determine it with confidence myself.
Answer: 1 A
